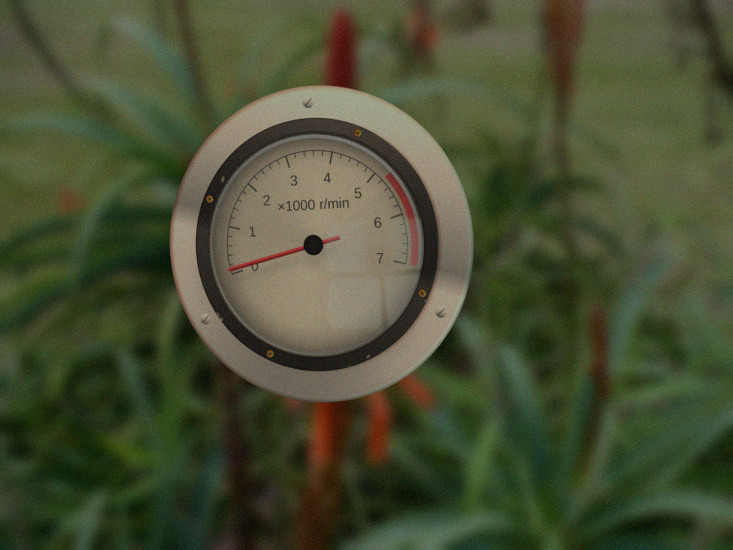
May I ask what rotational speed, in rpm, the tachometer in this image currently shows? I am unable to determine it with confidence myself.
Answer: 100 rpm
